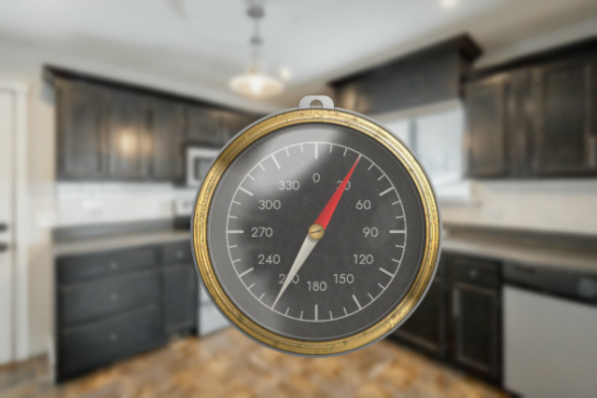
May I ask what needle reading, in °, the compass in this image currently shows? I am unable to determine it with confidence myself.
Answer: 30 °
